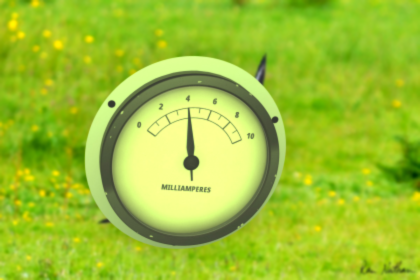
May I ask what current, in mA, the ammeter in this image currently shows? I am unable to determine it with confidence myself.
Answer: 4 mA
